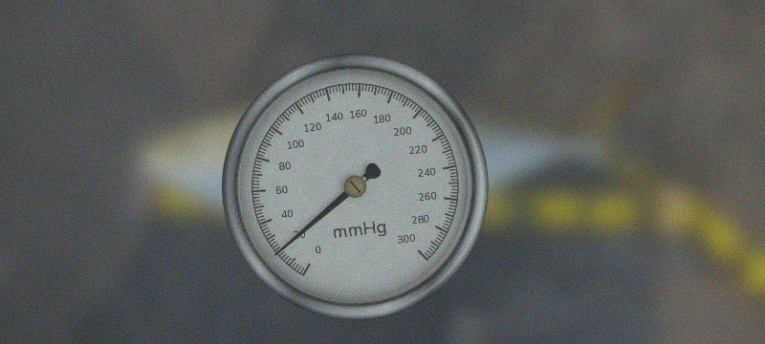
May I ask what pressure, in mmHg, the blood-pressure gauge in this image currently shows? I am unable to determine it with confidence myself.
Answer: 20 mmHg
